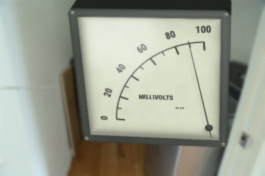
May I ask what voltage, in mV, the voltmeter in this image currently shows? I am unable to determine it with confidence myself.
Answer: 90 mV
